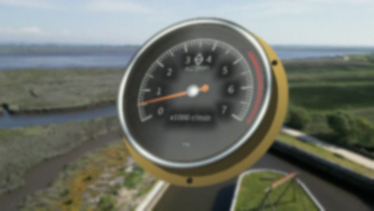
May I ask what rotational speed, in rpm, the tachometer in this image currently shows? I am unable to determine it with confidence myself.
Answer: 500 rpm
